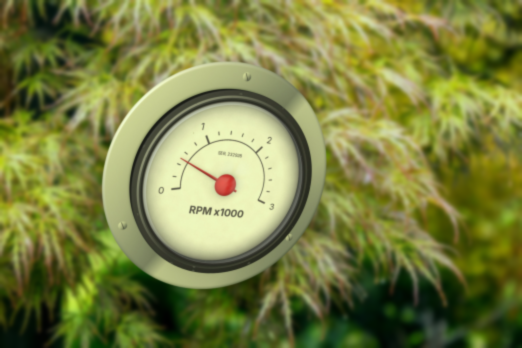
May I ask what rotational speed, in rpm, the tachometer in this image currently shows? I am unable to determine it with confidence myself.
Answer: 500 rpm
